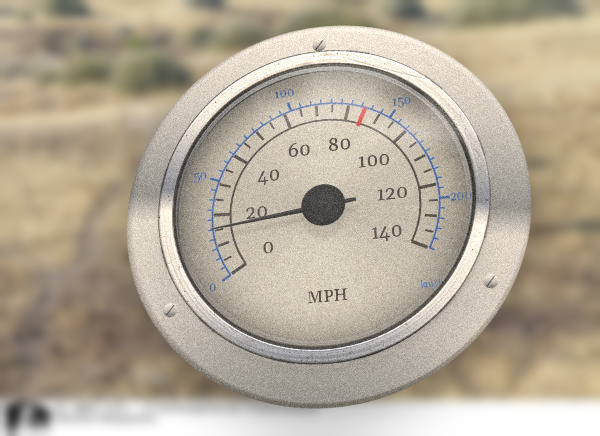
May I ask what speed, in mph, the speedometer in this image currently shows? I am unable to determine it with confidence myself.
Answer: 15 mph
